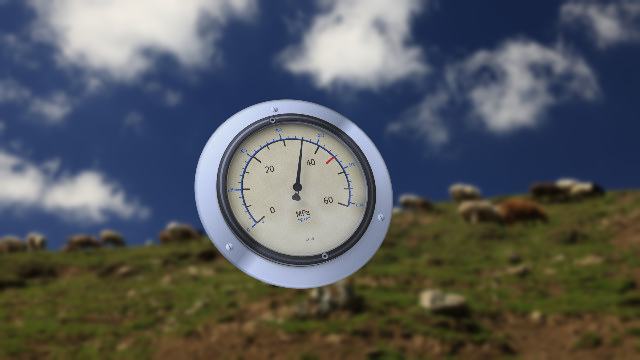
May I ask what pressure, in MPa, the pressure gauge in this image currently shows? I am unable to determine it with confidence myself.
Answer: 35 MPa
